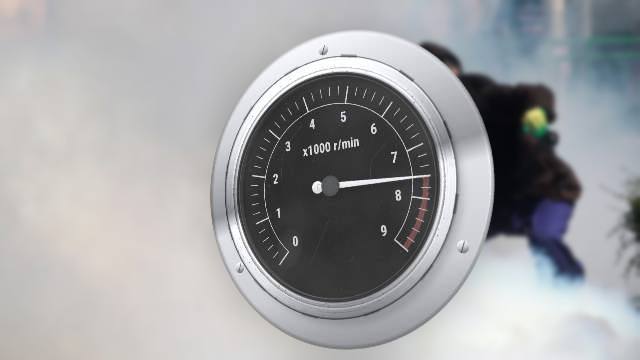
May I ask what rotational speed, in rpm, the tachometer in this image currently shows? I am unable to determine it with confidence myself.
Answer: 7600 rpm
